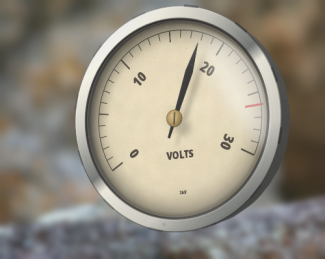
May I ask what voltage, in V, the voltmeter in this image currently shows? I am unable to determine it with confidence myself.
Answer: 18 V
